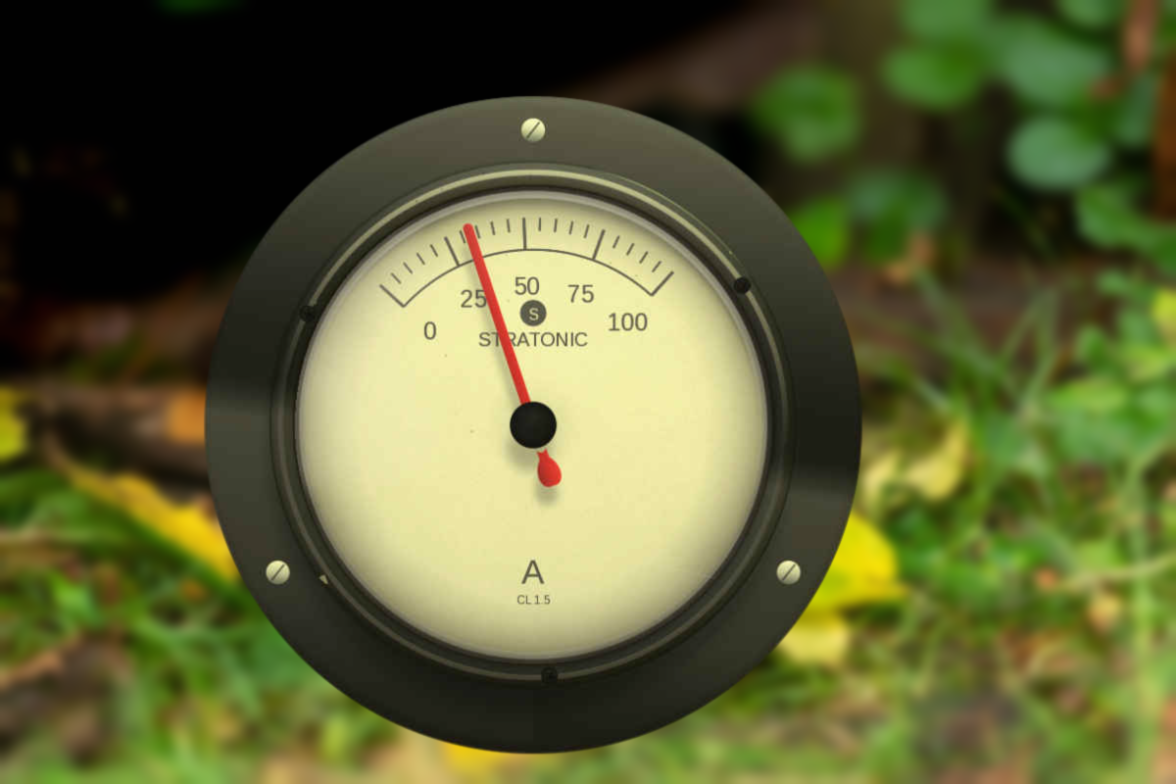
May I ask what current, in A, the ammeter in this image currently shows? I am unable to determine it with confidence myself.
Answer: 32.5 A
